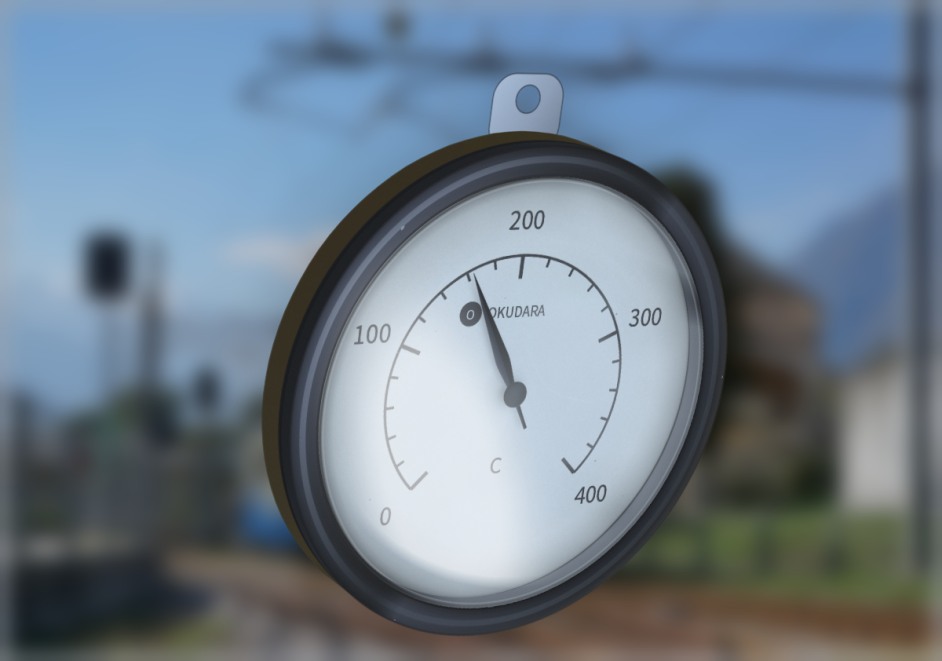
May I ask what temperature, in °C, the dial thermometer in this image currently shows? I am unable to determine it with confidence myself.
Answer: 160 °C
